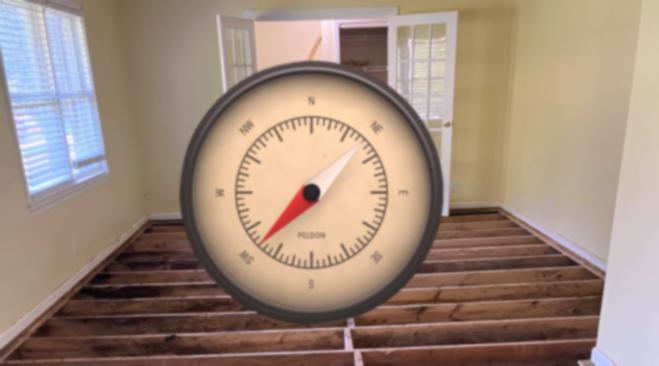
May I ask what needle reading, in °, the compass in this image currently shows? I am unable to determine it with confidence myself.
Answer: 225 °
